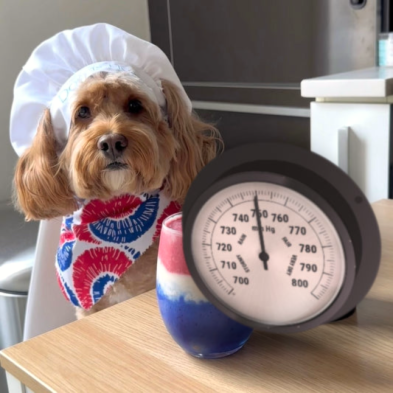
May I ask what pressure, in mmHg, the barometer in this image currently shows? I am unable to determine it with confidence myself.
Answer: 750 mmHg
